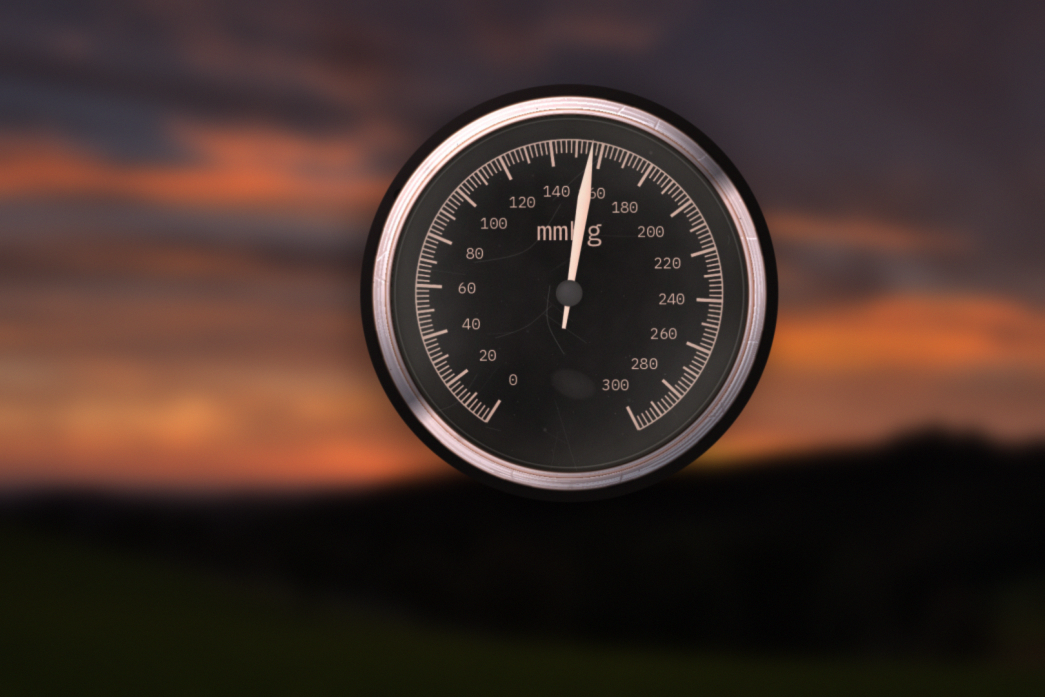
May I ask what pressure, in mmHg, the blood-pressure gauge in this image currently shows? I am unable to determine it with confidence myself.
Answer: 156 mmHg
